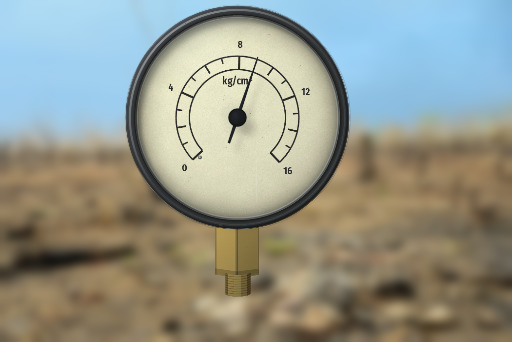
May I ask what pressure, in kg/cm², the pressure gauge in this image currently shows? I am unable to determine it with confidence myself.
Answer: 9 kg/cm²
